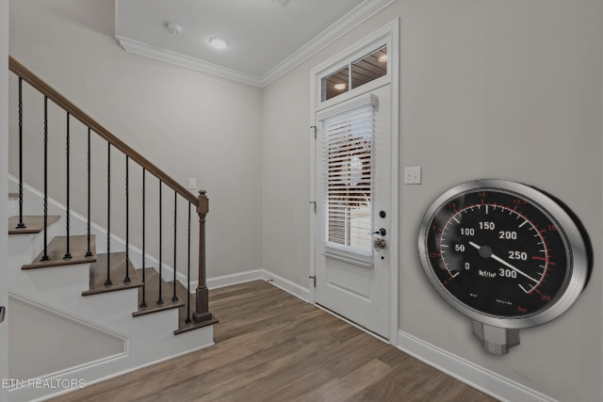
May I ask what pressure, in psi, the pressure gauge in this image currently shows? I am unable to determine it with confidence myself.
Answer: 280 psi
